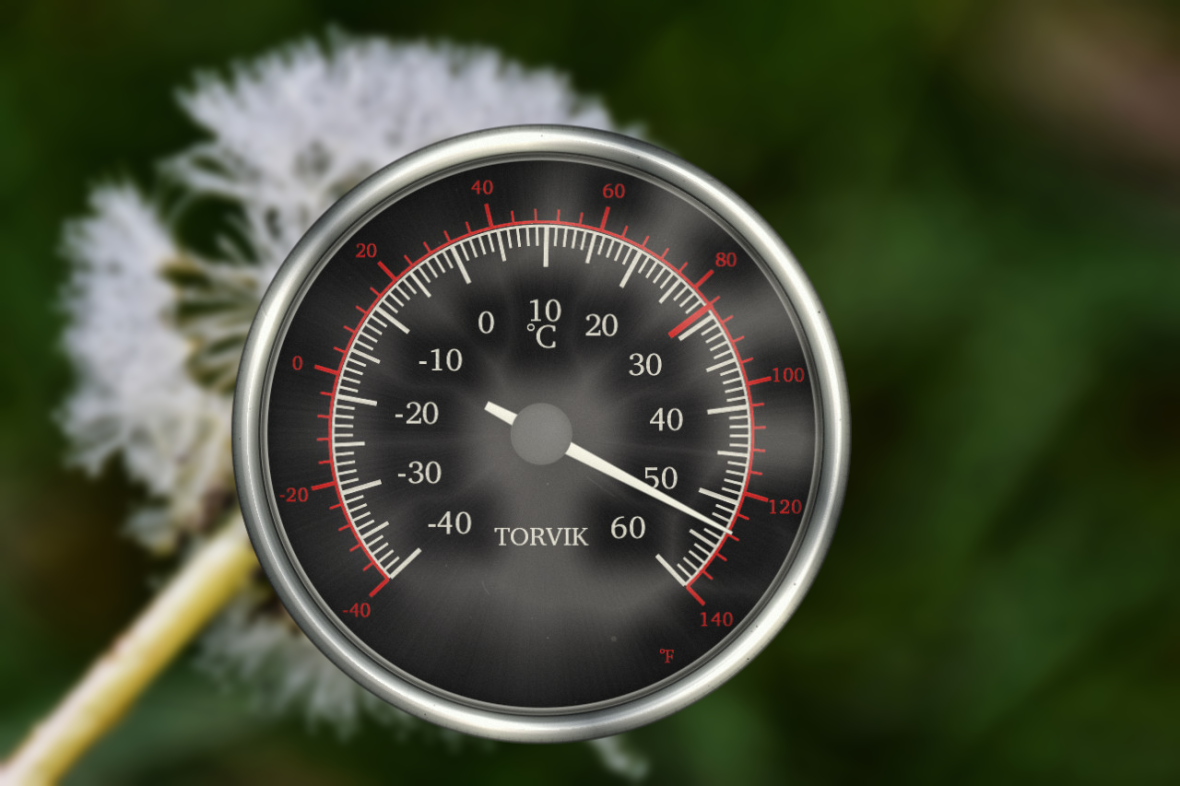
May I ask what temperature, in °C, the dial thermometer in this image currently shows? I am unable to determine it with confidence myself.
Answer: 53 °C
